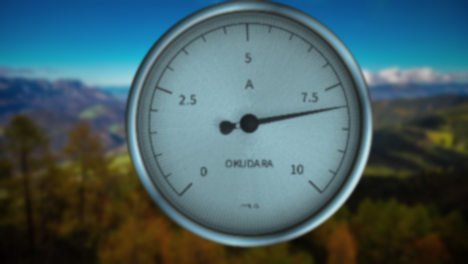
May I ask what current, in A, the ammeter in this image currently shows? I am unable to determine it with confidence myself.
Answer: 8 A
